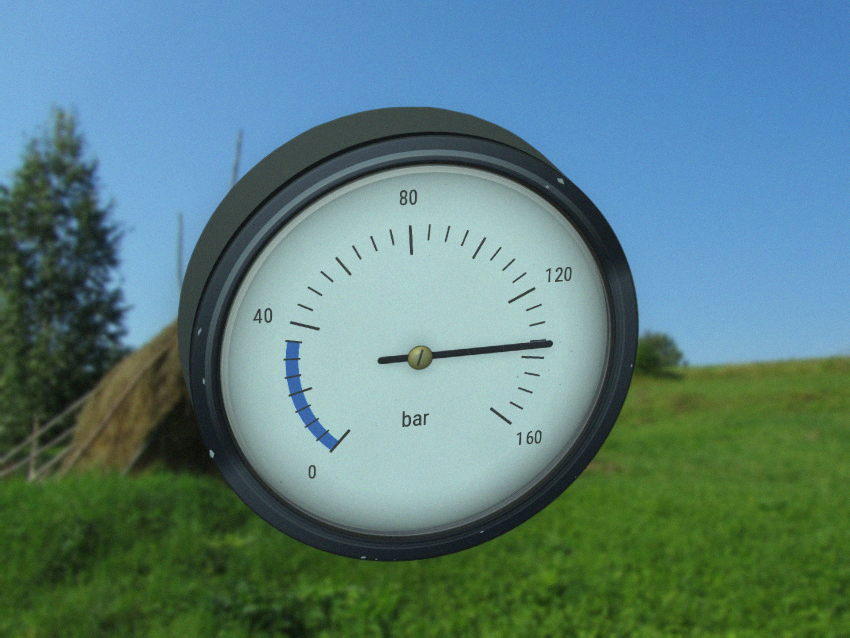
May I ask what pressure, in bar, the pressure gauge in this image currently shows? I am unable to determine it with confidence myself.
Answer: 135 bar
